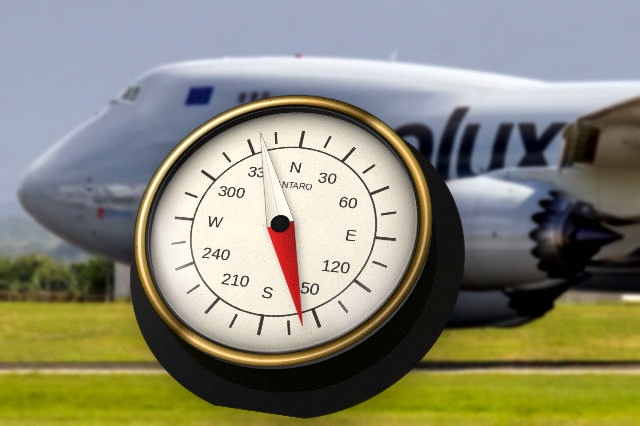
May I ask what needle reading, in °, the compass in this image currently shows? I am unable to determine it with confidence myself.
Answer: 157.5 °
